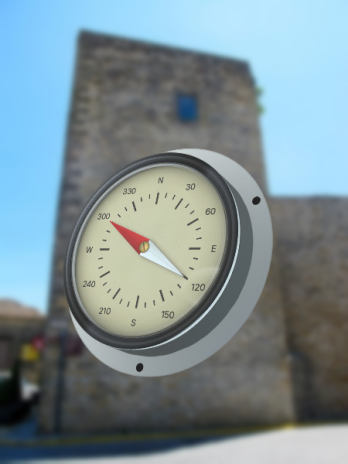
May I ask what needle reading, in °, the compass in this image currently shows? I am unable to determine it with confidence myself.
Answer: 300 °
